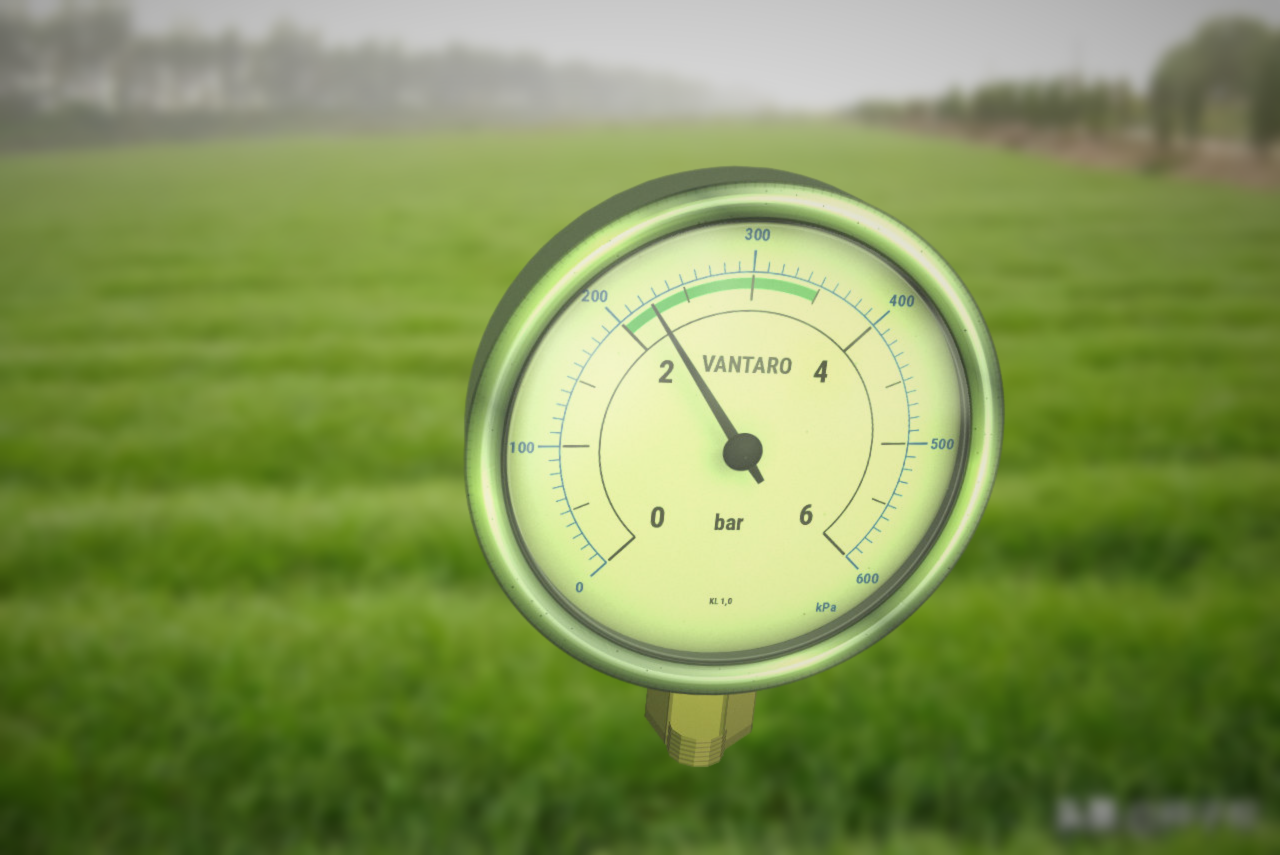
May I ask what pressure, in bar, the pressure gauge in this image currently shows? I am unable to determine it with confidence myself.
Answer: 2.25 bar
